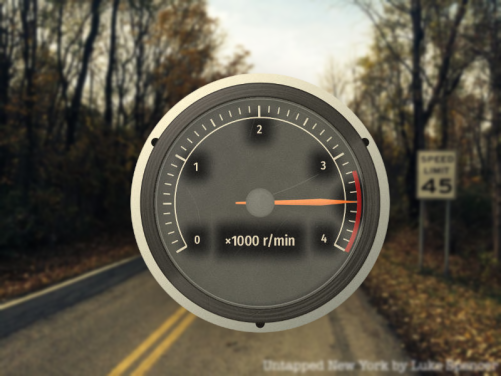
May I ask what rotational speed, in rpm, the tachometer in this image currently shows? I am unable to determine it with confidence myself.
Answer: 3500 rpm
